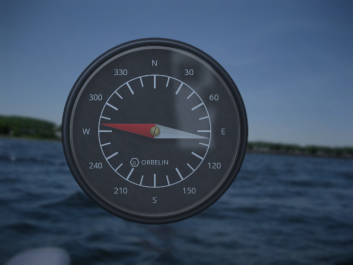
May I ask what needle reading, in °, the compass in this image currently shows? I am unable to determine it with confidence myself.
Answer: 277.5 °
